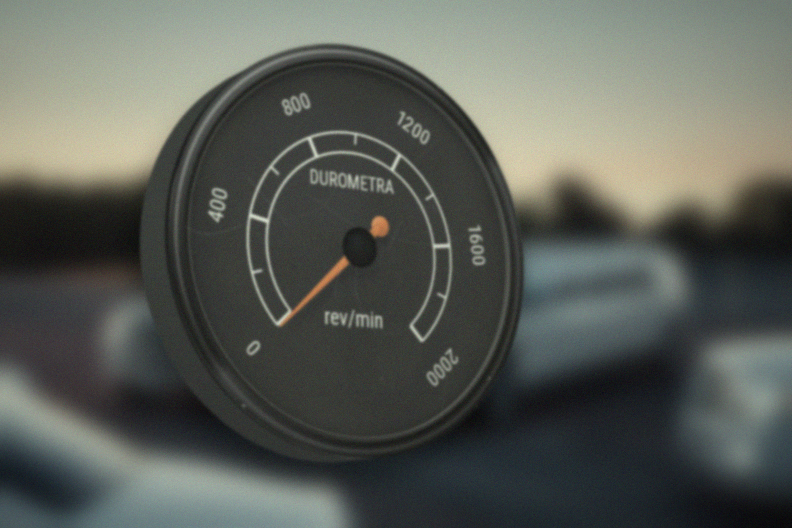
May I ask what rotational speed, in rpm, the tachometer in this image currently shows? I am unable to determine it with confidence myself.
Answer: 0 rpm
